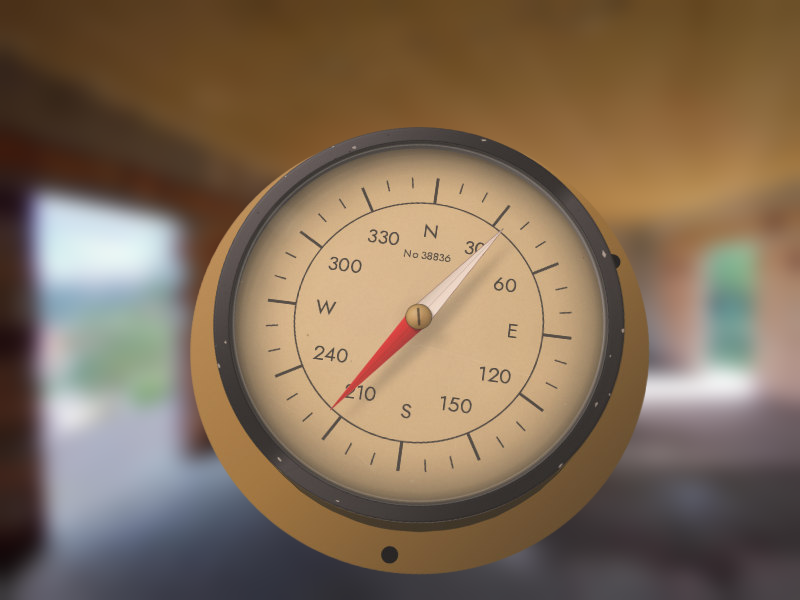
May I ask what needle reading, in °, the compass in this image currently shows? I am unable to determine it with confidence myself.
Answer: 215 °
